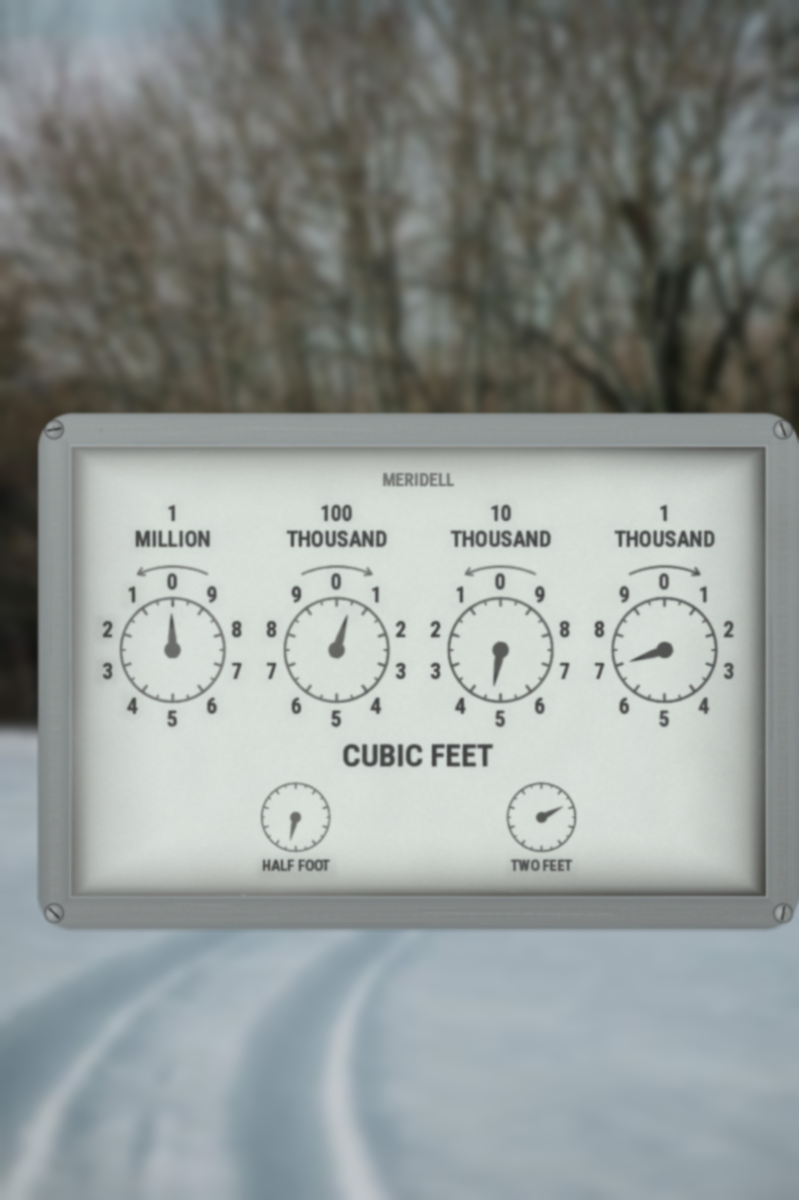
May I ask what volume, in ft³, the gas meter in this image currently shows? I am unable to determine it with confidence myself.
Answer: 4700 ft³
